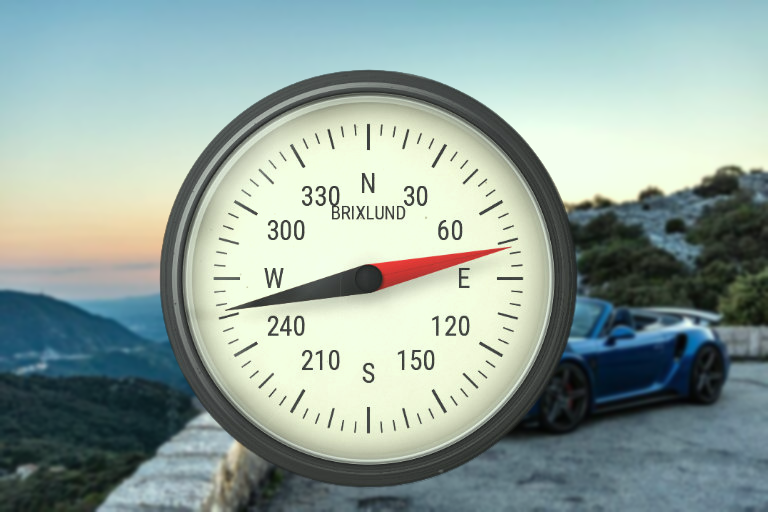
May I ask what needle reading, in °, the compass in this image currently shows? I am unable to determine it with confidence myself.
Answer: 77.5 °
